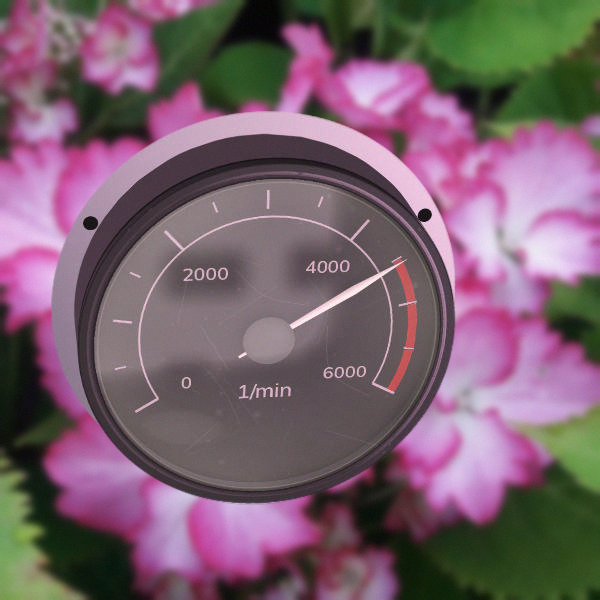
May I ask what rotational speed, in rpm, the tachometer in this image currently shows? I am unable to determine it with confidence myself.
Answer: 4500 rpm
